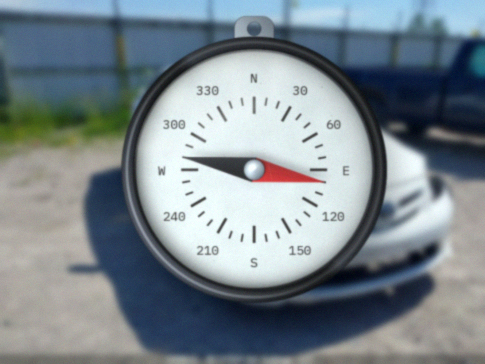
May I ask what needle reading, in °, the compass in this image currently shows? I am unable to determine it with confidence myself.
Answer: 100 °
